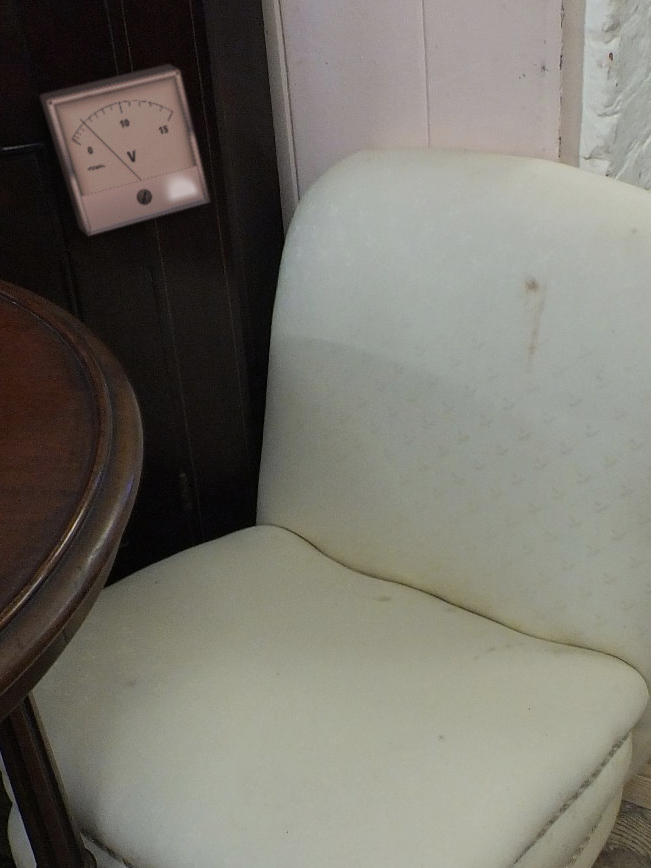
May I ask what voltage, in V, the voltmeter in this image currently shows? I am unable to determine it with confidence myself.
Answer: 5 V
